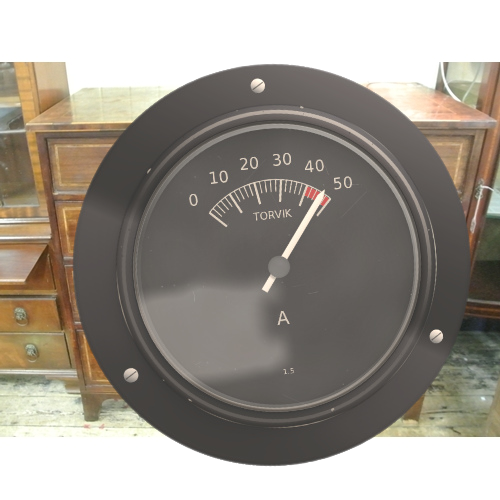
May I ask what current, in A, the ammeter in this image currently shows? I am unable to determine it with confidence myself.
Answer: 46 A
